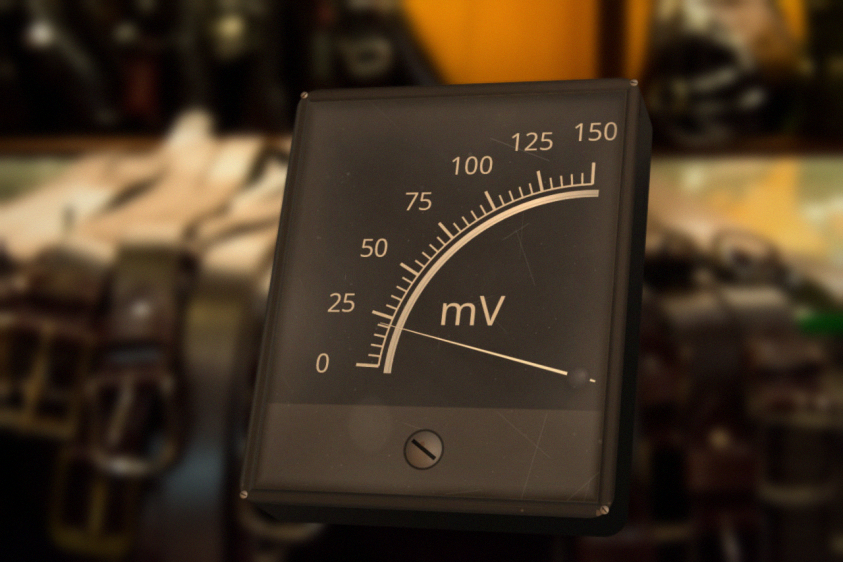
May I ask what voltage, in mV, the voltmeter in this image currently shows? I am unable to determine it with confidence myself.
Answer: 20 mV
